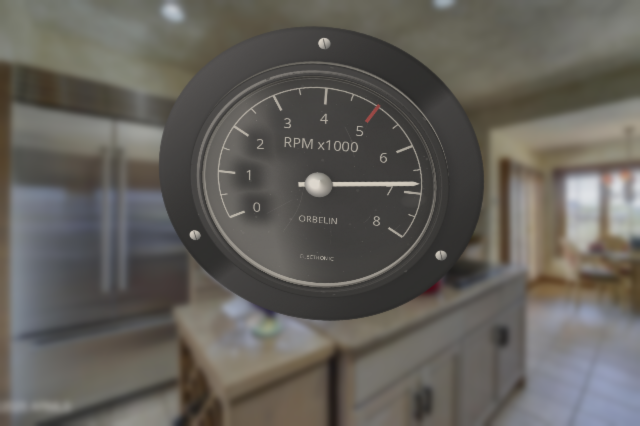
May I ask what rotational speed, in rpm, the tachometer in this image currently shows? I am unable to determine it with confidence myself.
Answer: 6750 rpm
